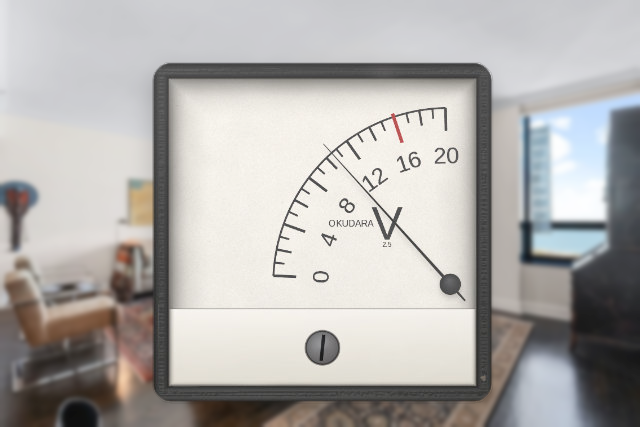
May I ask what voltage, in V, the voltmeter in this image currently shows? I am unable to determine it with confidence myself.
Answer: 10.5 V
